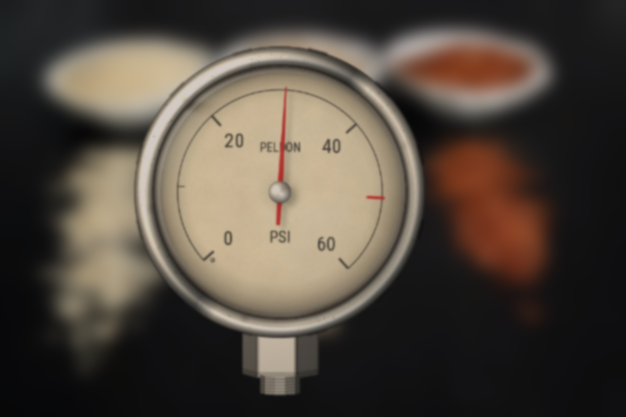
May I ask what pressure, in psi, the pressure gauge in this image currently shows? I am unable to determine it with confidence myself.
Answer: 30 psi
